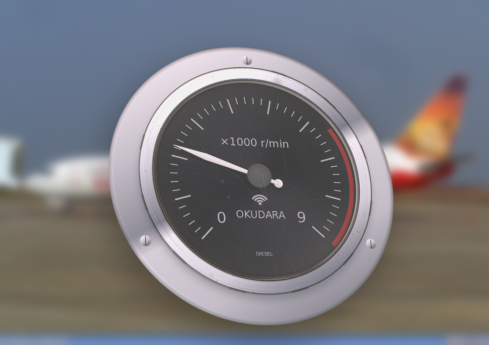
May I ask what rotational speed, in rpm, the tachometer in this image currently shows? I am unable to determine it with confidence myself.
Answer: 2200 rpm
